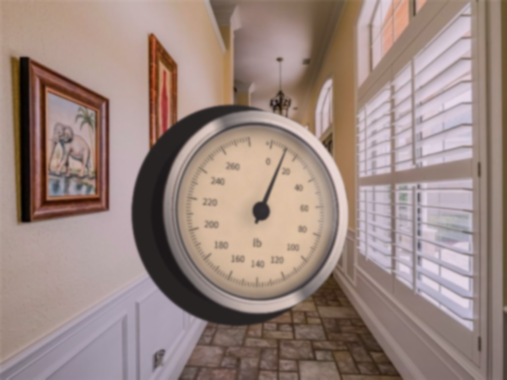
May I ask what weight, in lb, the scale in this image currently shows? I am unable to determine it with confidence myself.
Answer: 10 lb
